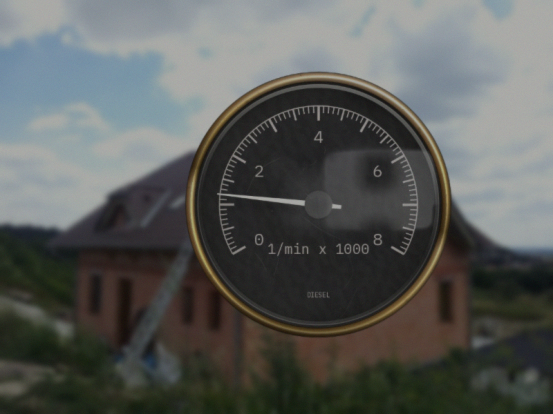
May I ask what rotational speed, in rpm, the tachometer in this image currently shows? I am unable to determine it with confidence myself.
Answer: 1200 rpm
